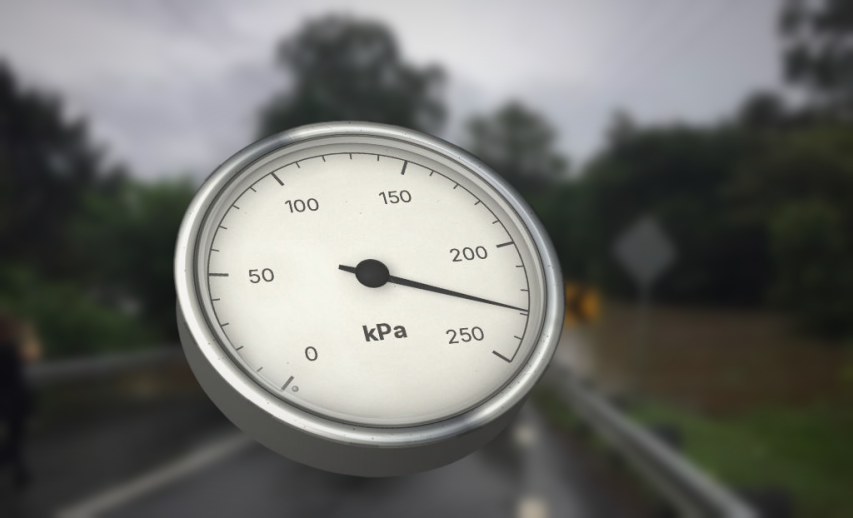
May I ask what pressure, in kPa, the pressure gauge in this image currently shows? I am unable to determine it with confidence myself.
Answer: 230 kPa
